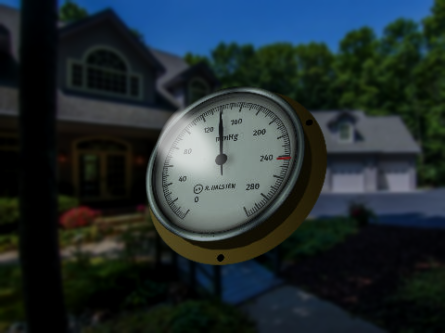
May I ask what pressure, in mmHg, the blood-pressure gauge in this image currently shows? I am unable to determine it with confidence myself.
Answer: 140 mmHg
